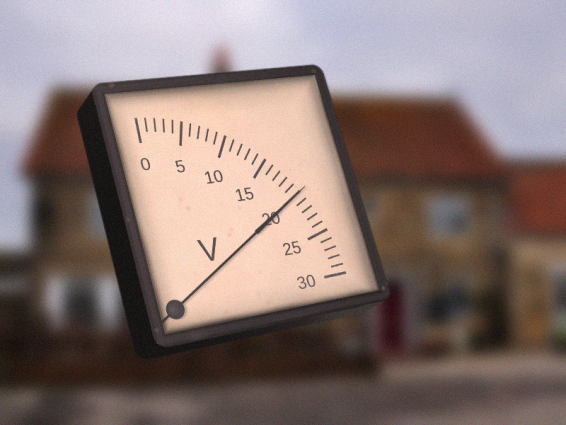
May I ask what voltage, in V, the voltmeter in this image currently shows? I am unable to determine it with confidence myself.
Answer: 20 V
